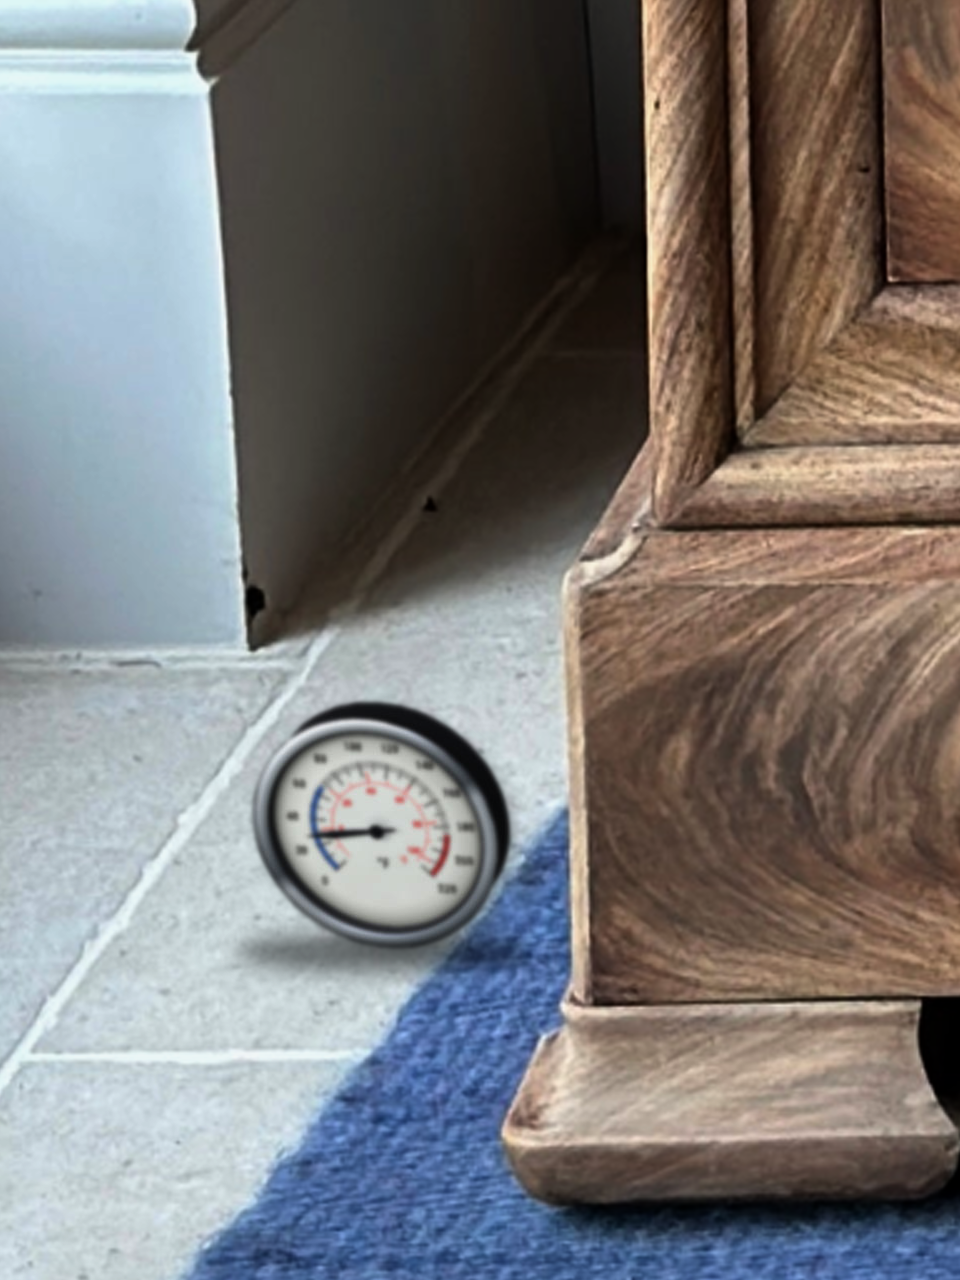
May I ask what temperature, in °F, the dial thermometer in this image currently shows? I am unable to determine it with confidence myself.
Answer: 30 °F
